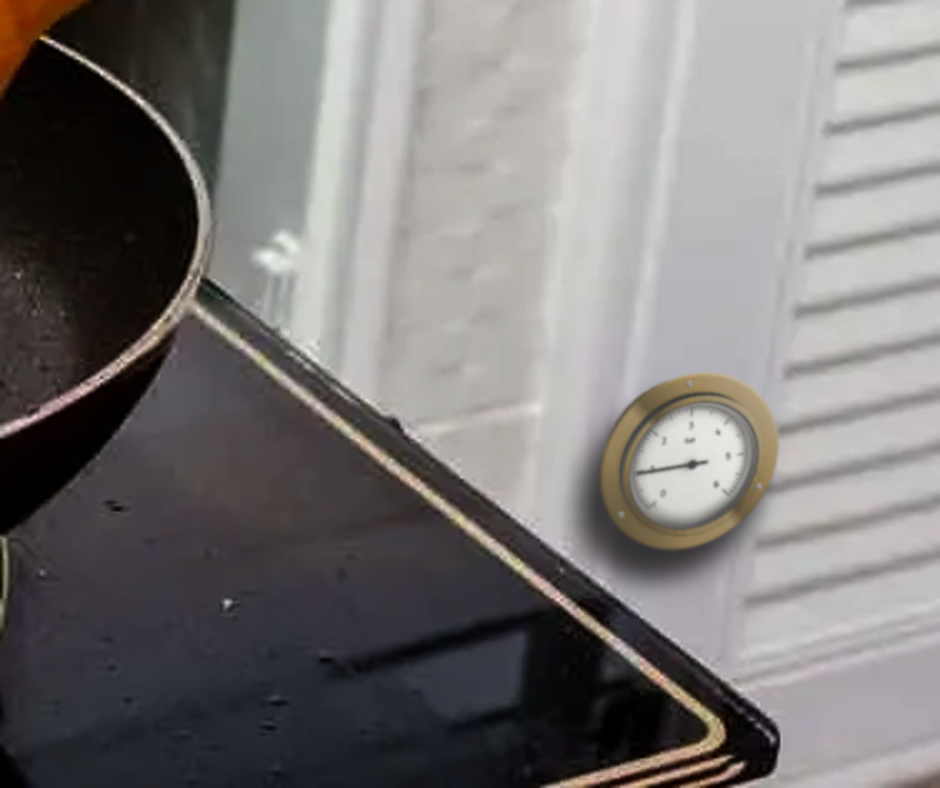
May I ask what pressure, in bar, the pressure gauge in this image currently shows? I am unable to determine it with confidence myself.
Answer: 1 bar
